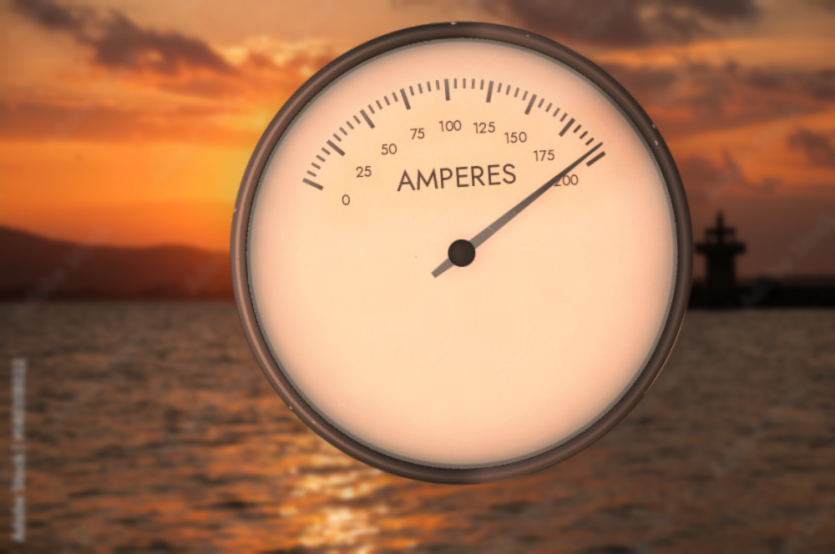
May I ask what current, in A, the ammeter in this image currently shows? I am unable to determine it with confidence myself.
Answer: 195 A
